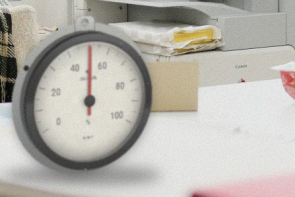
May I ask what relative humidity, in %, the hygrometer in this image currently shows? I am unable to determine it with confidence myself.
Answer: 50 %
